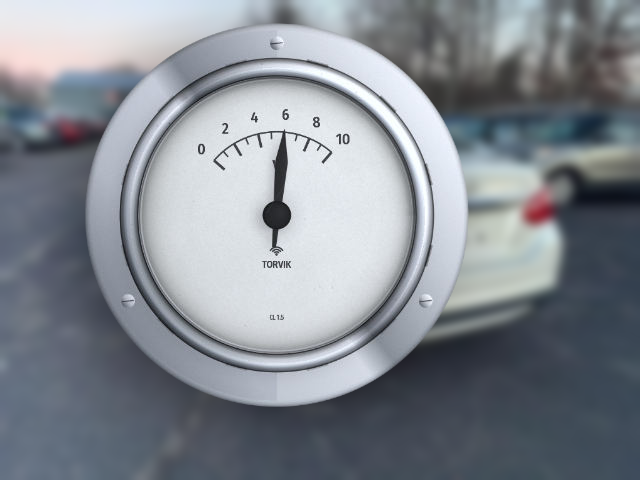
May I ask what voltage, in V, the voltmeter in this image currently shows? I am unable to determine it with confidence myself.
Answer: 6 V
